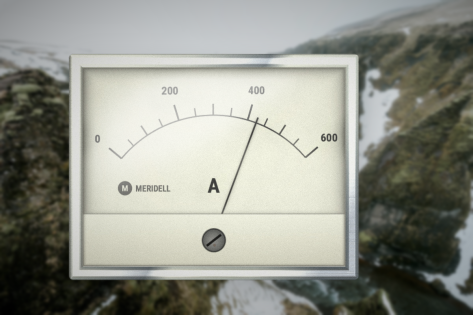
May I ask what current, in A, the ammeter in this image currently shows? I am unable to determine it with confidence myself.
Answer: 425 A
